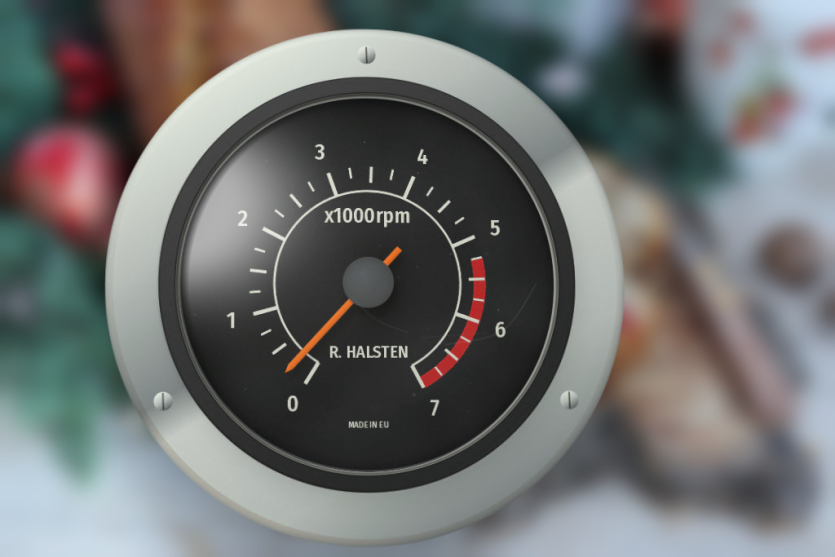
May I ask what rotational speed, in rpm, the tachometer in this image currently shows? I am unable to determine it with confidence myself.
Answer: 250 rpm
